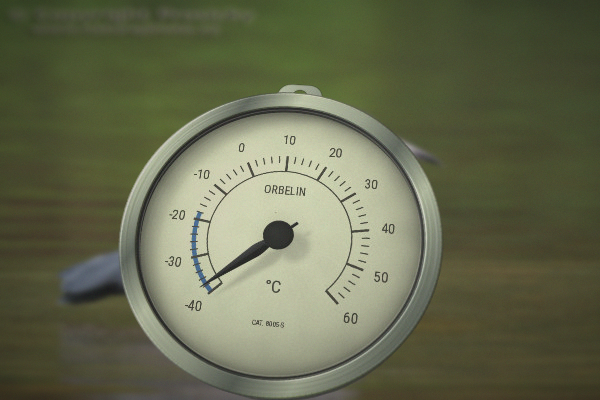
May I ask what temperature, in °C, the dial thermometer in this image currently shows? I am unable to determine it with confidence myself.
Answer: -38 °C
